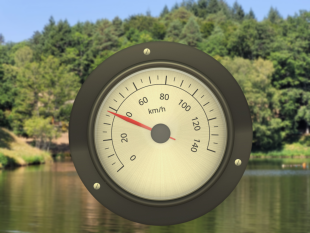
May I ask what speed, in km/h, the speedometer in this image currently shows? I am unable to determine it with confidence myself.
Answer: 37.5 km/h
